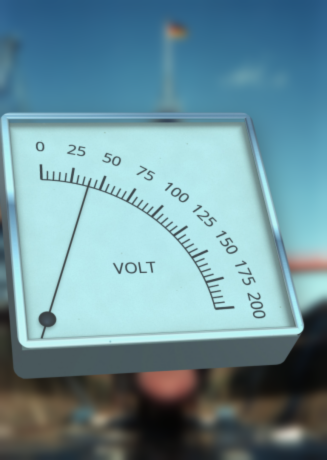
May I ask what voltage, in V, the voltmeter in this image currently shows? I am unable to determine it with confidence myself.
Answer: 40 V
